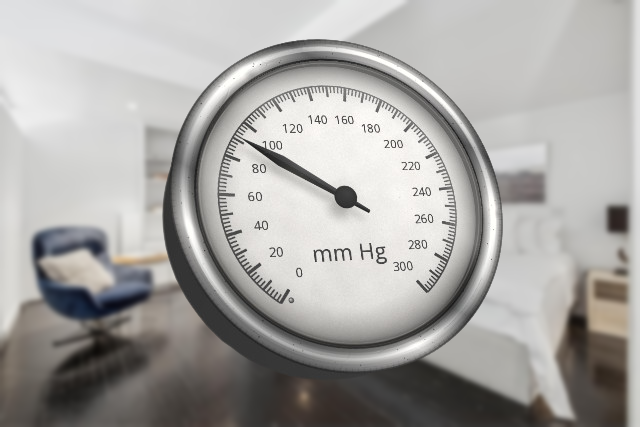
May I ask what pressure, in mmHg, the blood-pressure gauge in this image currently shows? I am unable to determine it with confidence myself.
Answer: 90 mmHg
